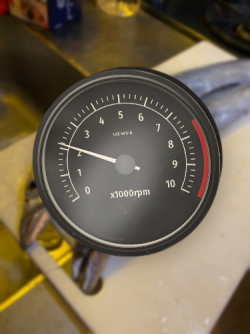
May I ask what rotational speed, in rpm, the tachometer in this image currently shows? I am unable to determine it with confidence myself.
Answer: 2200 rpm
